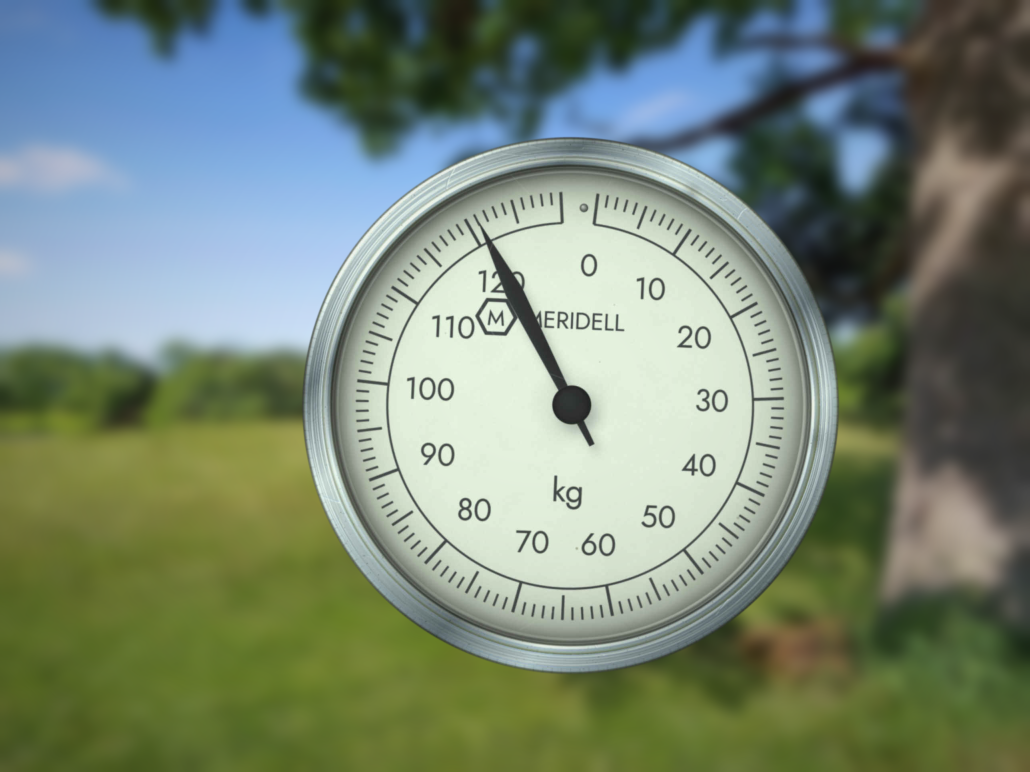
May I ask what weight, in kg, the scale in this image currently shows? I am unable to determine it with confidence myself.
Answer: 121 kg
